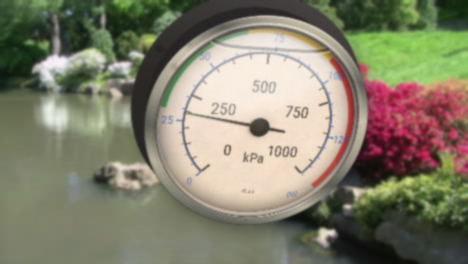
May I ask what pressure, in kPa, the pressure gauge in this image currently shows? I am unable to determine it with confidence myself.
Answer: 200 kPa
